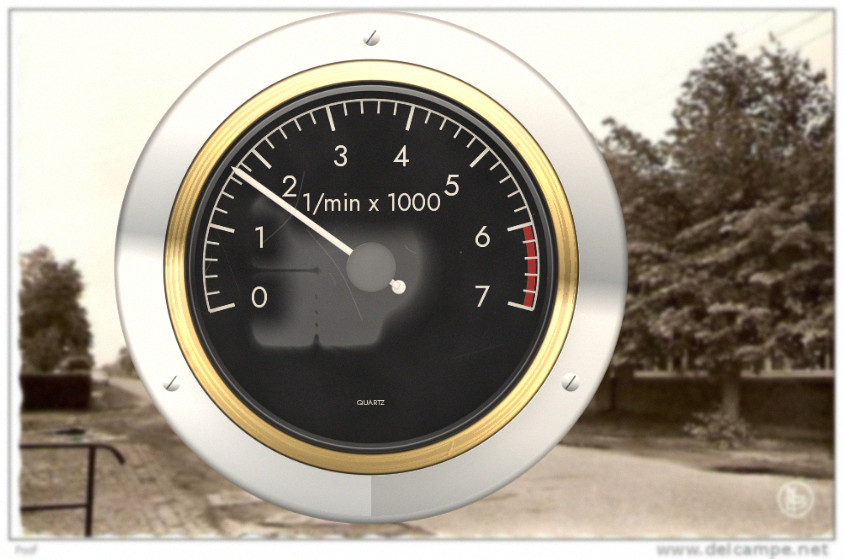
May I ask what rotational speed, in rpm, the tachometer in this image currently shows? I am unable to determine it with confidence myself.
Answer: 1700 rpm
